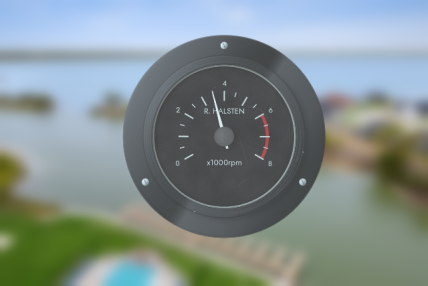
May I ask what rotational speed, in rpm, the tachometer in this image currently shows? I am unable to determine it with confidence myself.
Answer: 3500 rpm
